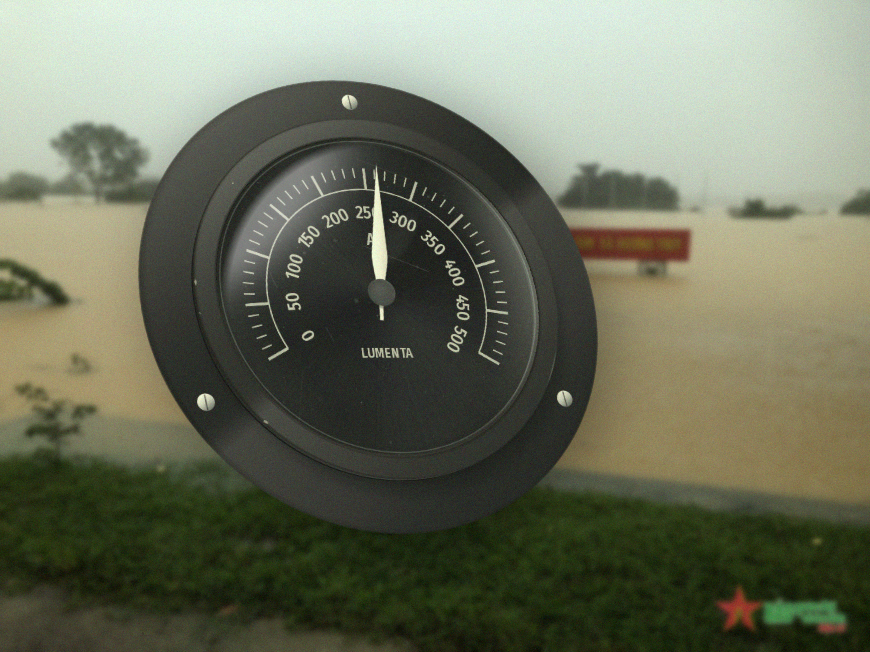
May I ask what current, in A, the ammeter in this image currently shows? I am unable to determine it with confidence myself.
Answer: 260 A
